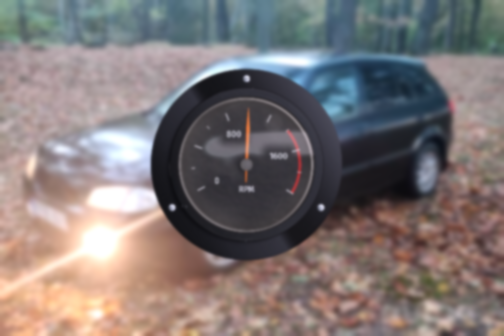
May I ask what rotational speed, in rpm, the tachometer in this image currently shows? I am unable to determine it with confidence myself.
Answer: 1000 rpm
